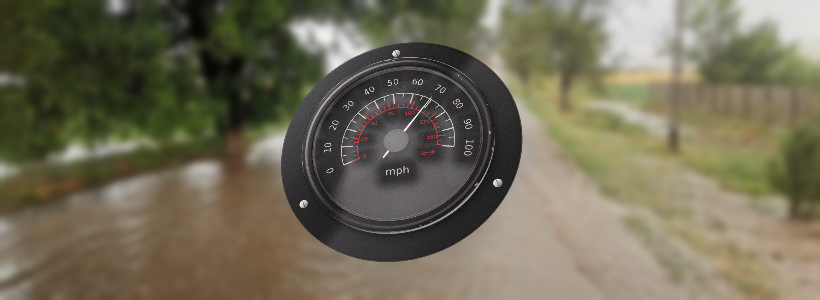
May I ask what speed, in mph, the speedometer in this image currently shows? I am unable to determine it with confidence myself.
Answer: 70 mph
